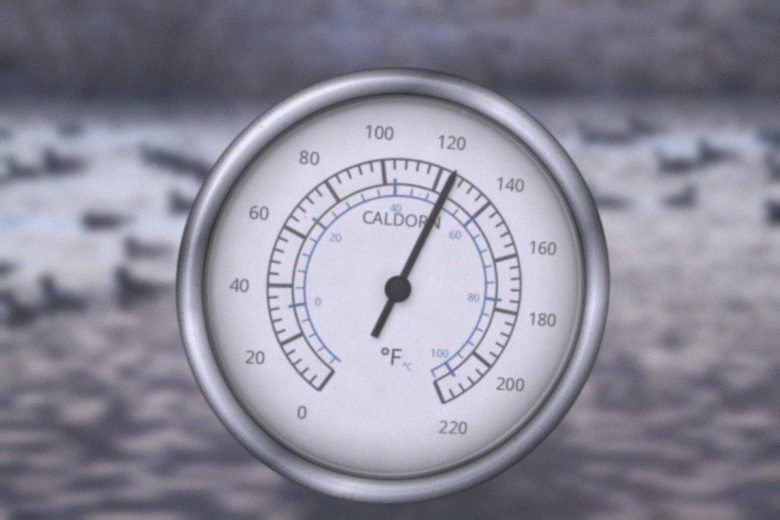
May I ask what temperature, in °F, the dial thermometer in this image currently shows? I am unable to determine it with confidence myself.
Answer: 124 °F
